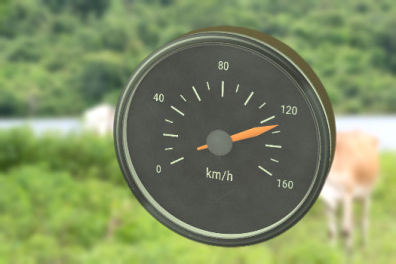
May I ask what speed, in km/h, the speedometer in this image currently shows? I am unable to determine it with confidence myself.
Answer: 125 km/h
